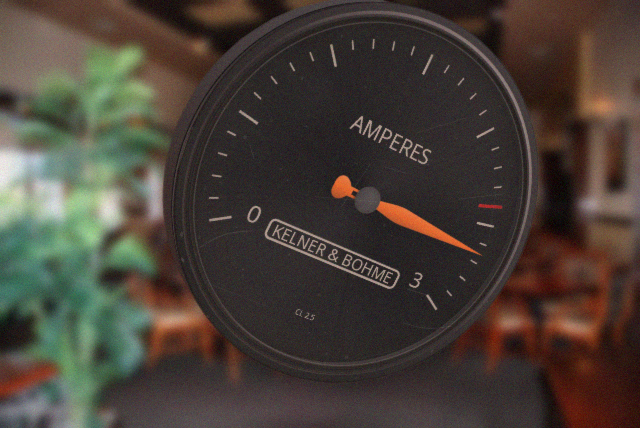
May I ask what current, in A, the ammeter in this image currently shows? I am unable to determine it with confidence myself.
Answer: 2.65 A
